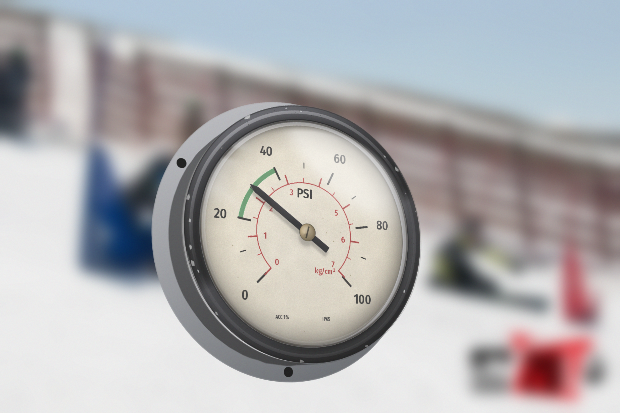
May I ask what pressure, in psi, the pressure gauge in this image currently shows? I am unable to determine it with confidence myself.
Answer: 30 psi
